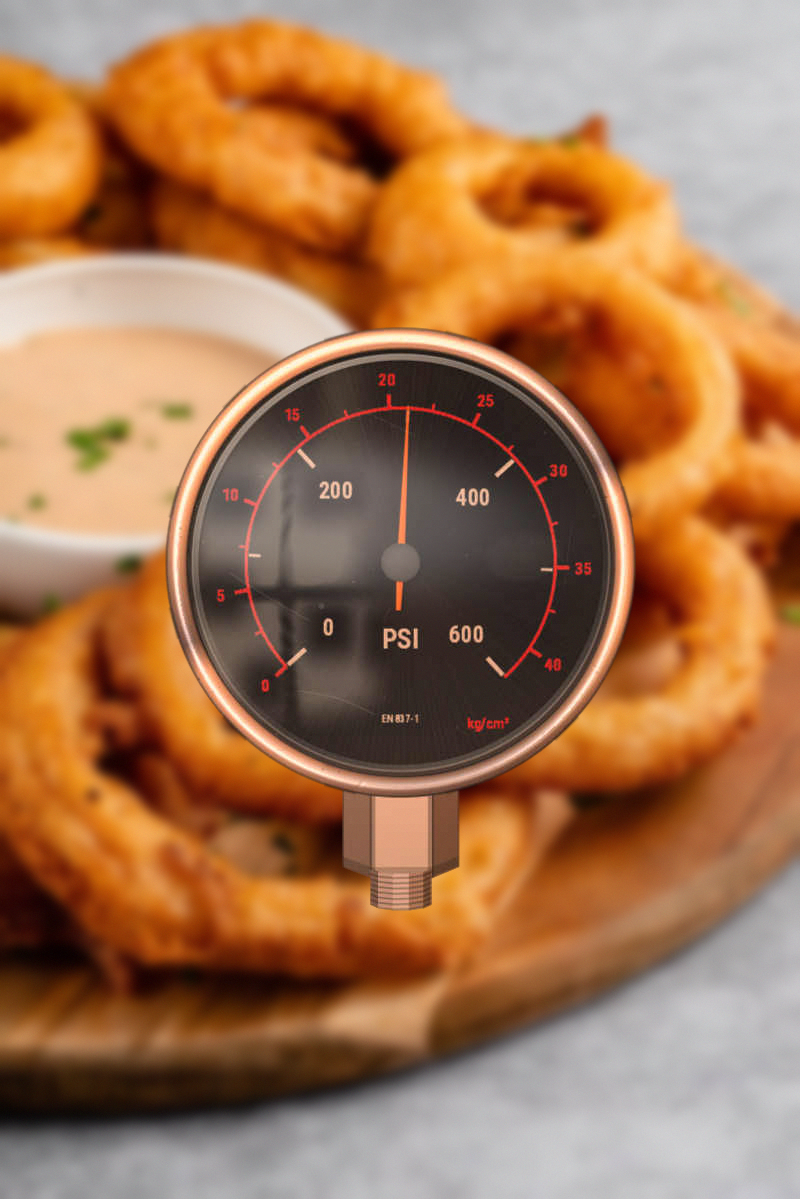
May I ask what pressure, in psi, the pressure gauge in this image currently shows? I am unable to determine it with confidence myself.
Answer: 300 psi
